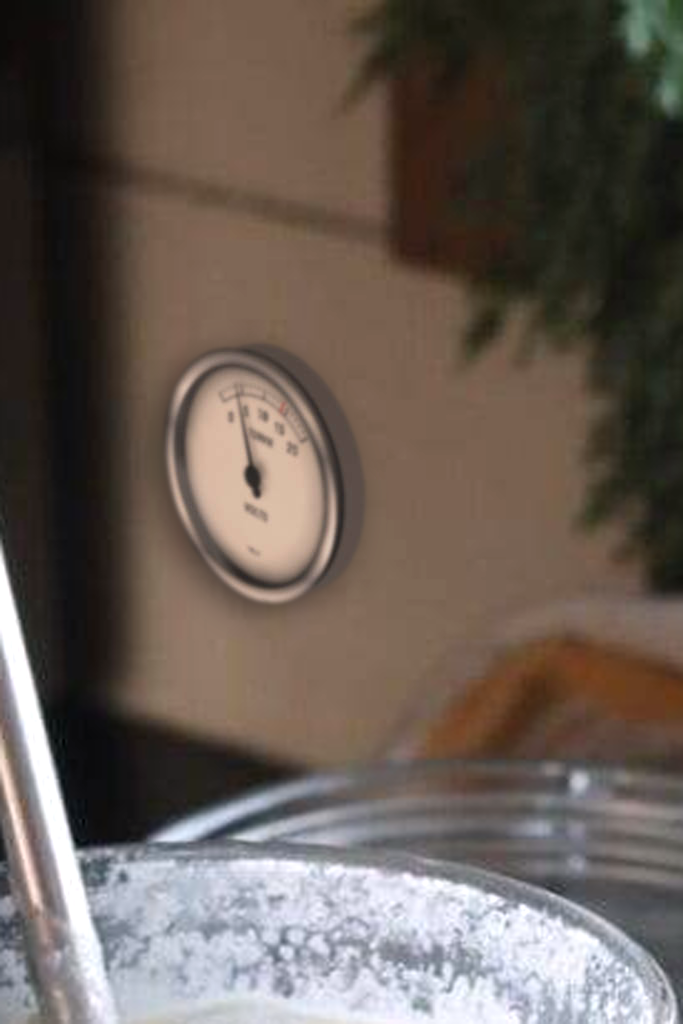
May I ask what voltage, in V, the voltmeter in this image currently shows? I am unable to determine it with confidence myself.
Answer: 5 V
